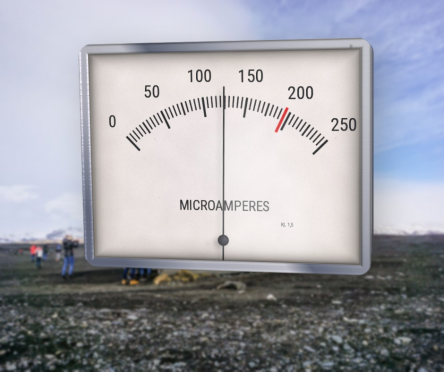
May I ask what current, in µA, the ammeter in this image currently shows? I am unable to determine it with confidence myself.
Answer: 125 µA
